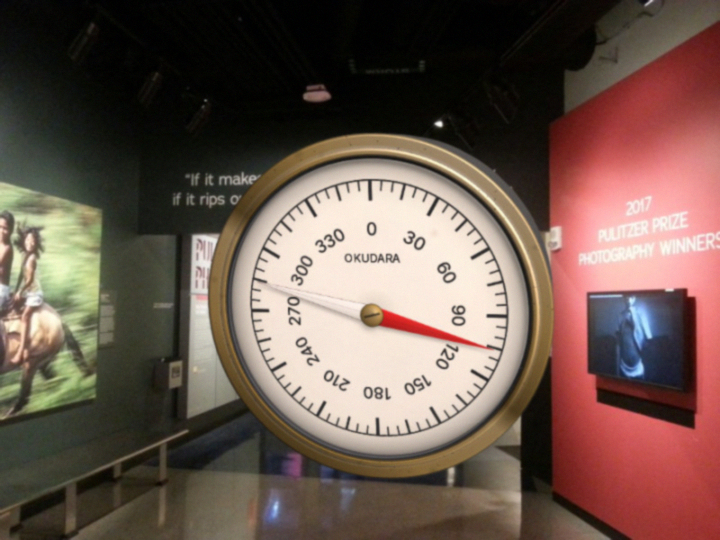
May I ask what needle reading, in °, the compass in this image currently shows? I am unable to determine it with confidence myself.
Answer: 105 °
